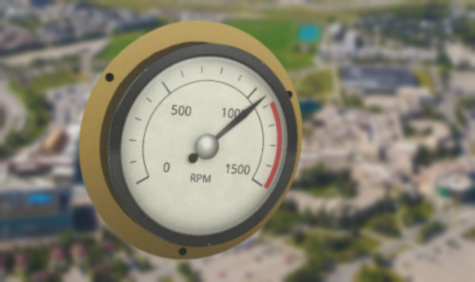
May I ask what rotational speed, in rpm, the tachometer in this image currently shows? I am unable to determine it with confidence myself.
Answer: 1050 rpm
